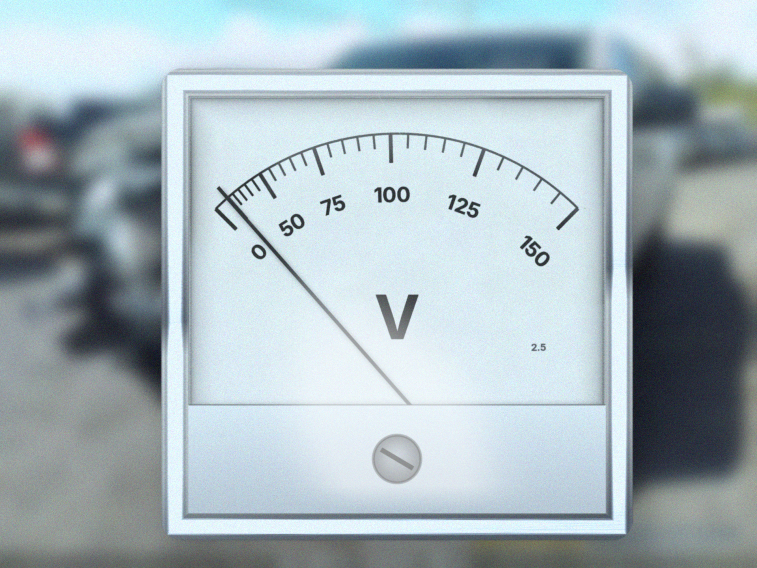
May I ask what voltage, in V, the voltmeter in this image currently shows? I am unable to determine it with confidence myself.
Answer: 25 V
